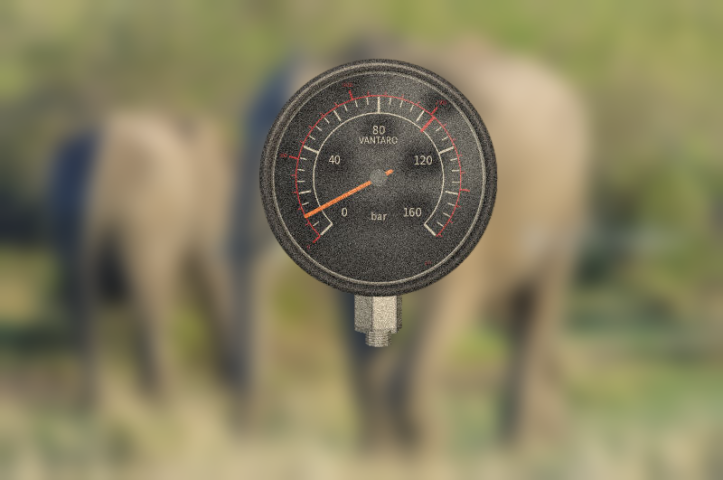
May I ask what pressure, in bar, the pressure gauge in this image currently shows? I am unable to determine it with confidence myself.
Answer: 10 bar
